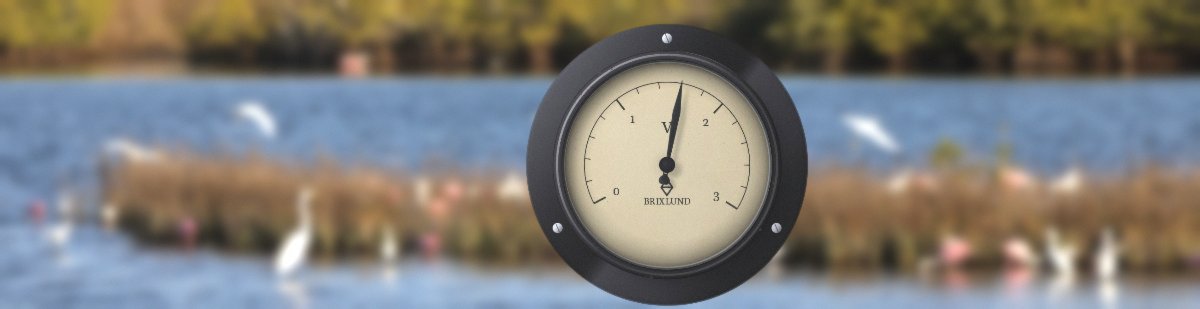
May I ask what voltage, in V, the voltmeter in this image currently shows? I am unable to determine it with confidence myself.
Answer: 1.6 V
